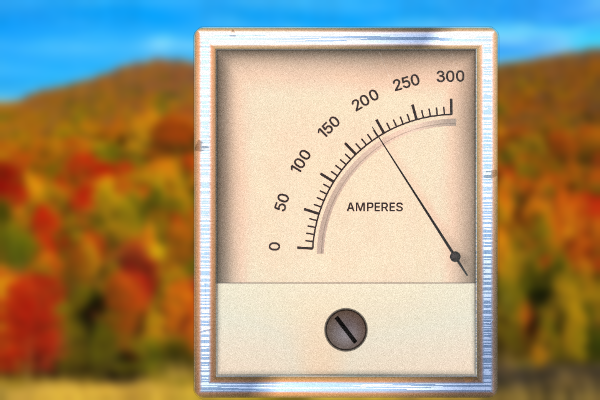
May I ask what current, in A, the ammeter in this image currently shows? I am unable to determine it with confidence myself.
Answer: 190 A
